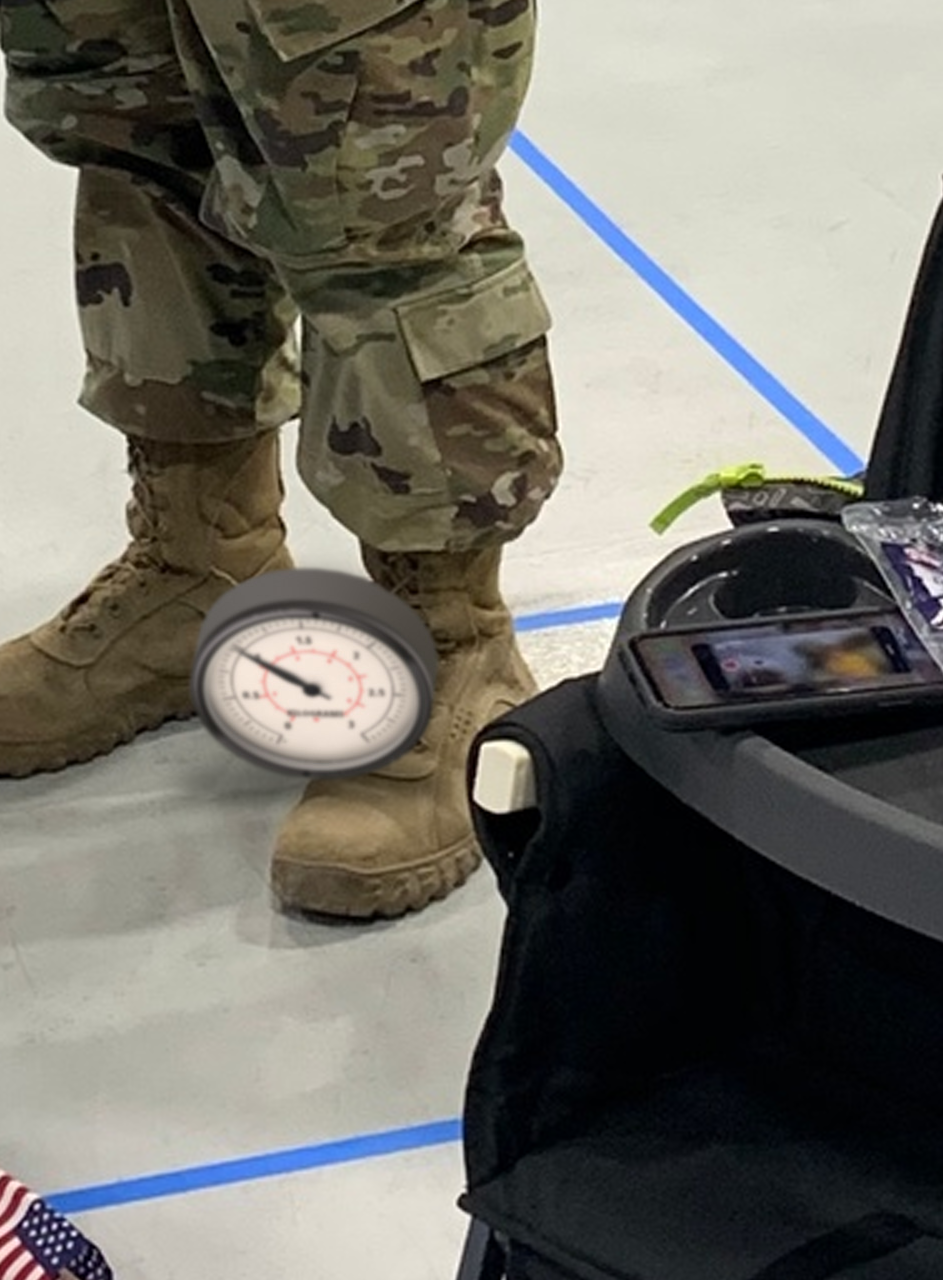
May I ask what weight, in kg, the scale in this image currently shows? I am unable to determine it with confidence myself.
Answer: 1 kg
